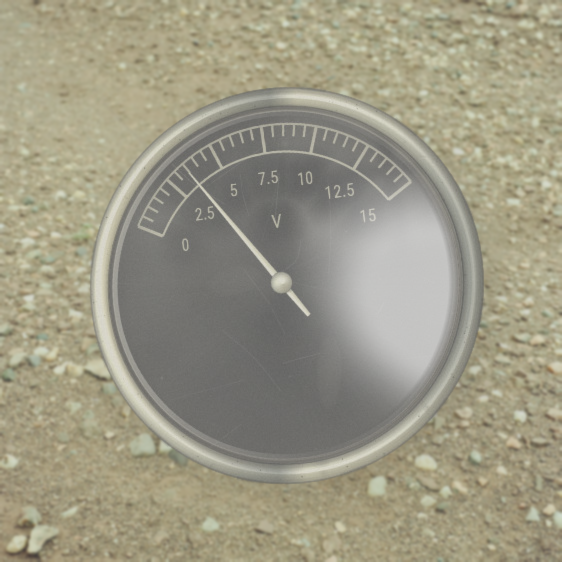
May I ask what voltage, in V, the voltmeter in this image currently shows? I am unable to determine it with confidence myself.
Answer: 3.5 V
